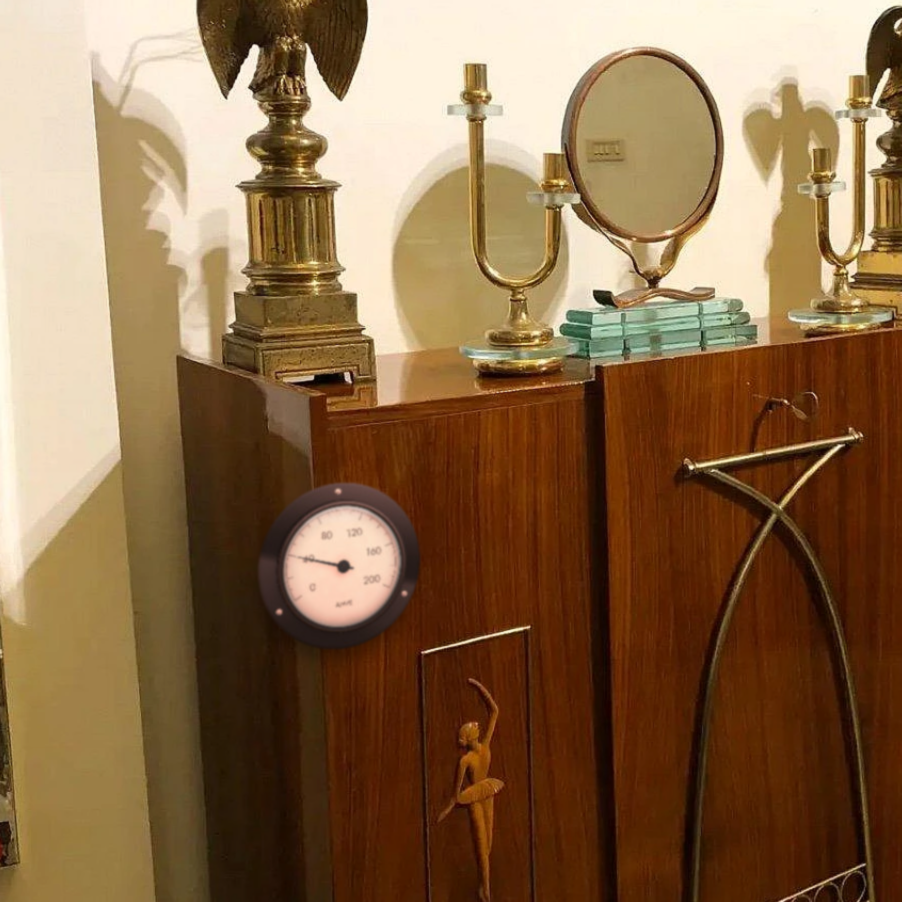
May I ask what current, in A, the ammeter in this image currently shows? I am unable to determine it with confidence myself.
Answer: 40 A
